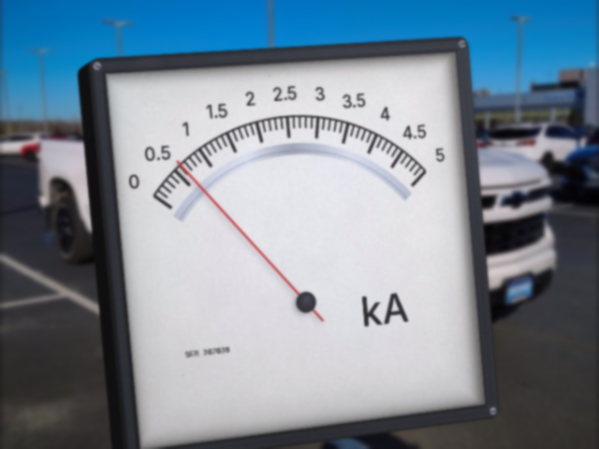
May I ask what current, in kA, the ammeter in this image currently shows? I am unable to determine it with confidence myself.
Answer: 0.6 kA
